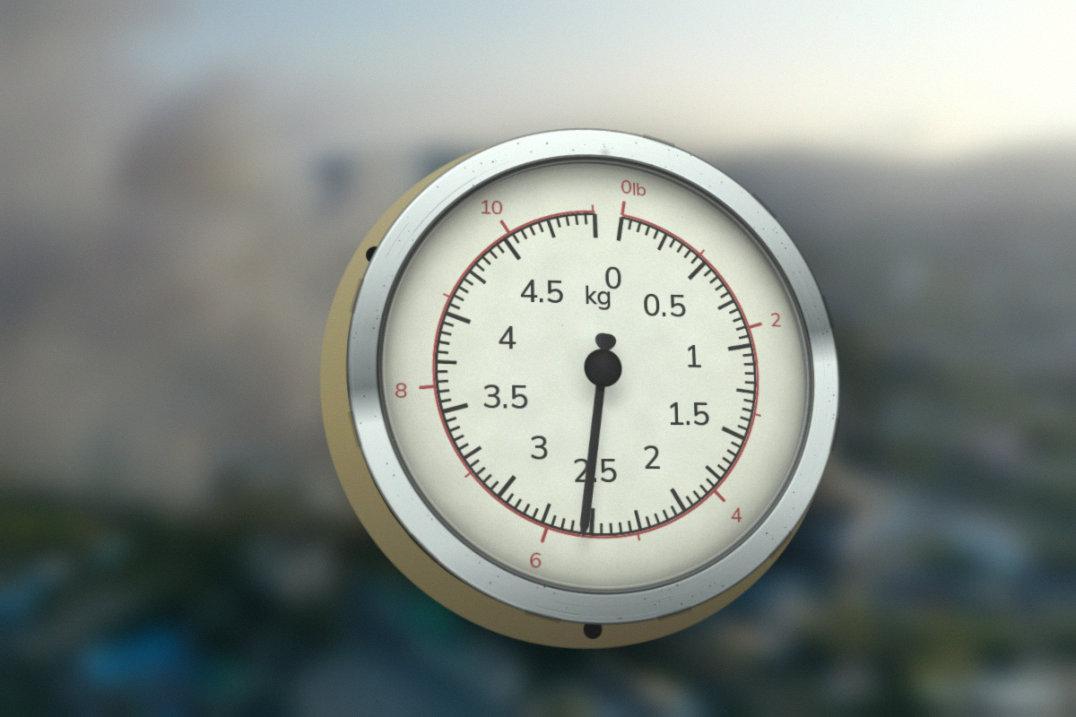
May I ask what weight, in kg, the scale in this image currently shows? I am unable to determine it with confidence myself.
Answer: 2.55 kg
